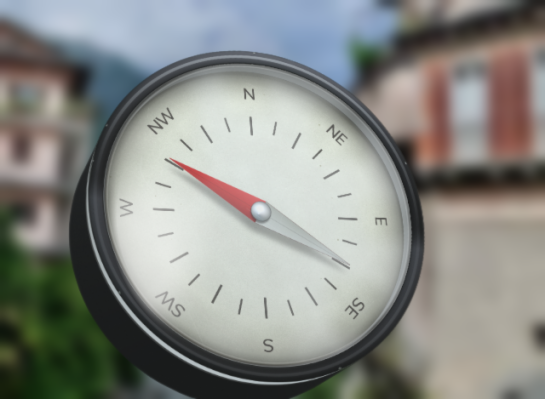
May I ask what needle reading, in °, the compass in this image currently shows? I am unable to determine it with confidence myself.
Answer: 300 °
